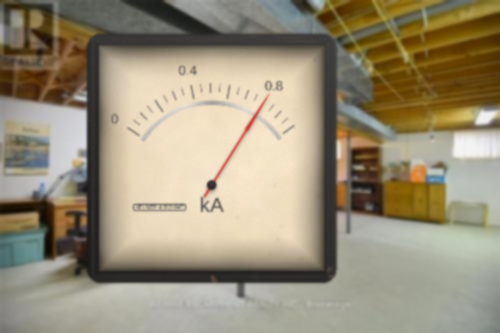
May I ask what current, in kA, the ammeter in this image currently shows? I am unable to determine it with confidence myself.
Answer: 0.8 kA
